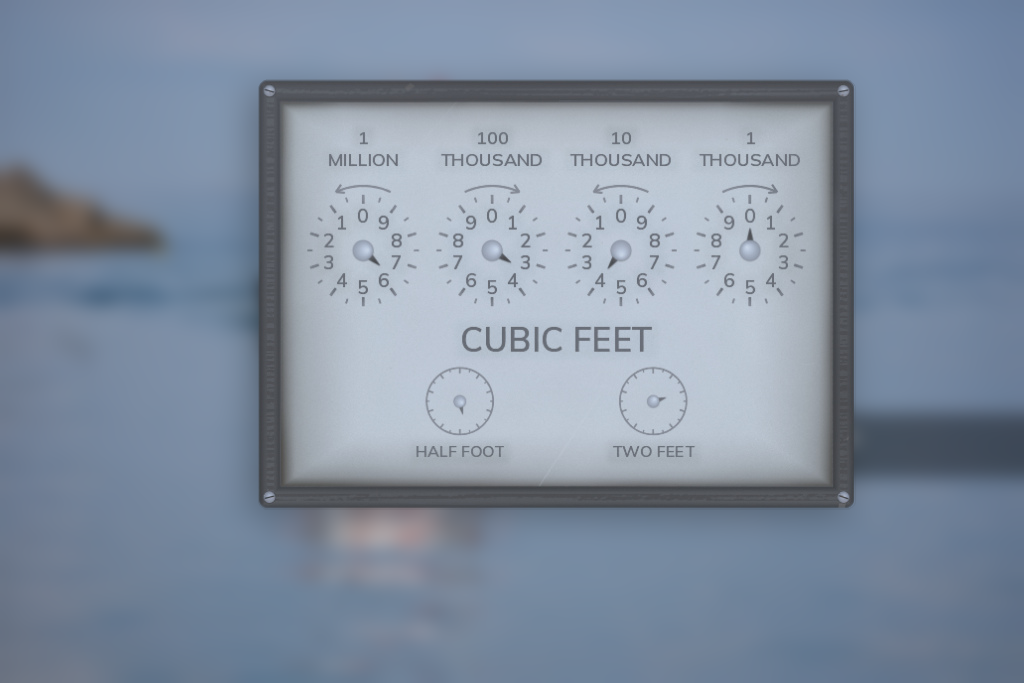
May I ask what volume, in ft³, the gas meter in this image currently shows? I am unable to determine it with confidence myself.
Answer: 634000 ft³
